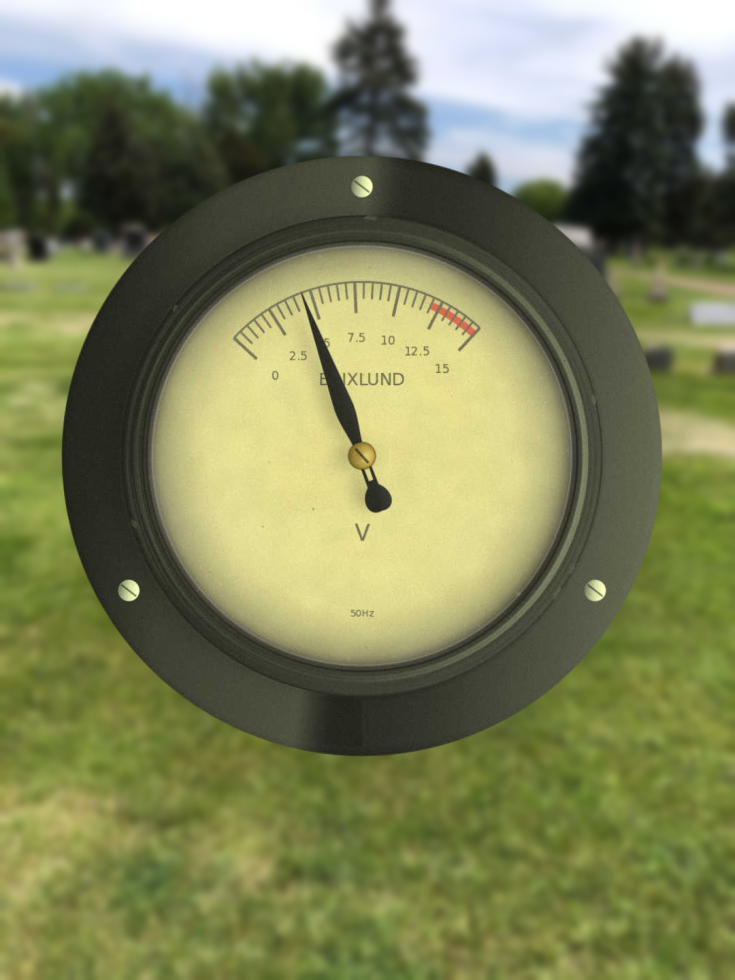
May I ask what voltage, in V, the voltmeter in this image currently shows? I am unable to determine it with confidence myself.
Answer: 4.5 V
